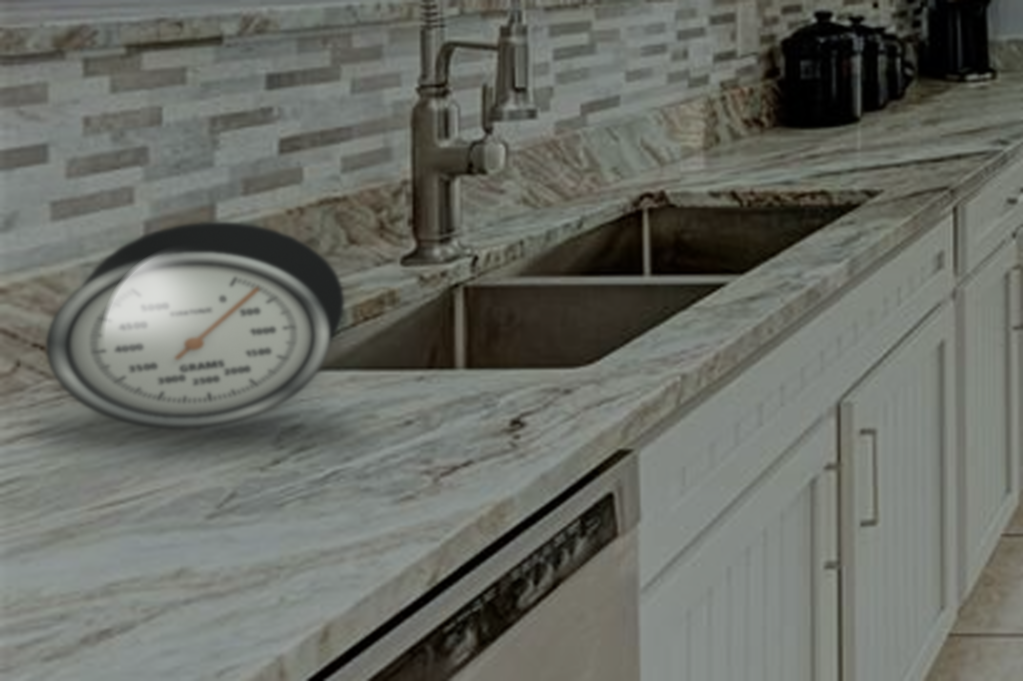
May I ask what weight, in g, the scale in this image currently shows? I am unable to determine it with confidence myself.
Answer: 250 g
